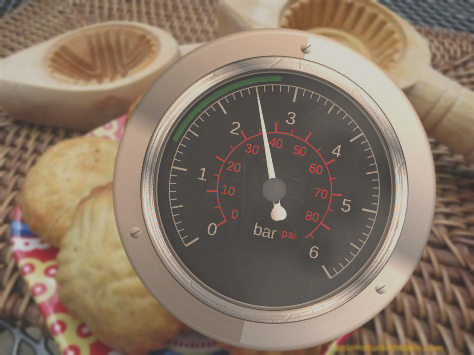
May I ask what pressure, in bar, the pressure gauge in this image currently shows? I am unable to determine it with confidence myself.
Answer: 2.5 bar
